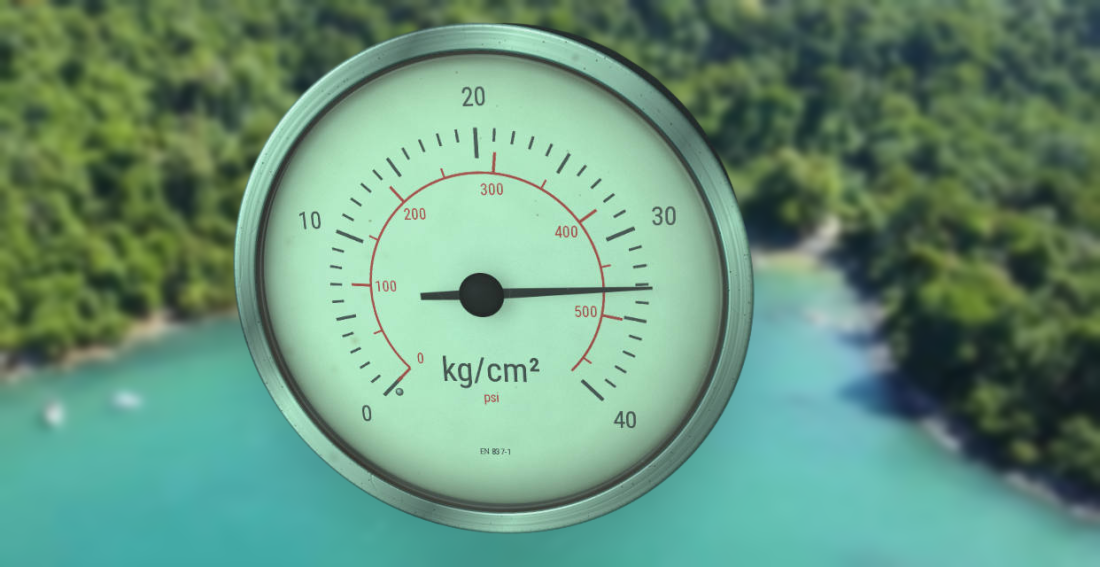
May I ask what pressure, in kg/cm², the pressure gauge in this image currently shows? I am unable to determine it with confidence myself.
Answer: 33 kg/cm²
